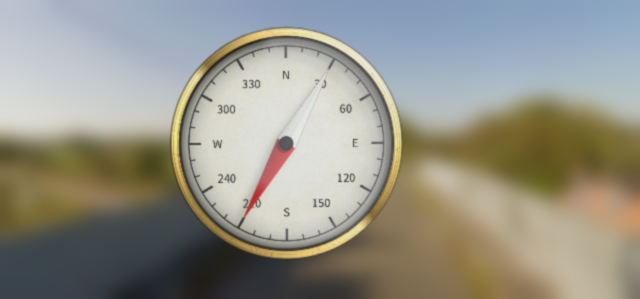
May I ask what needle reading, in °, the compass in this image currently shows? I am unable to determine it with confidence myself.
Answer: 210 °
